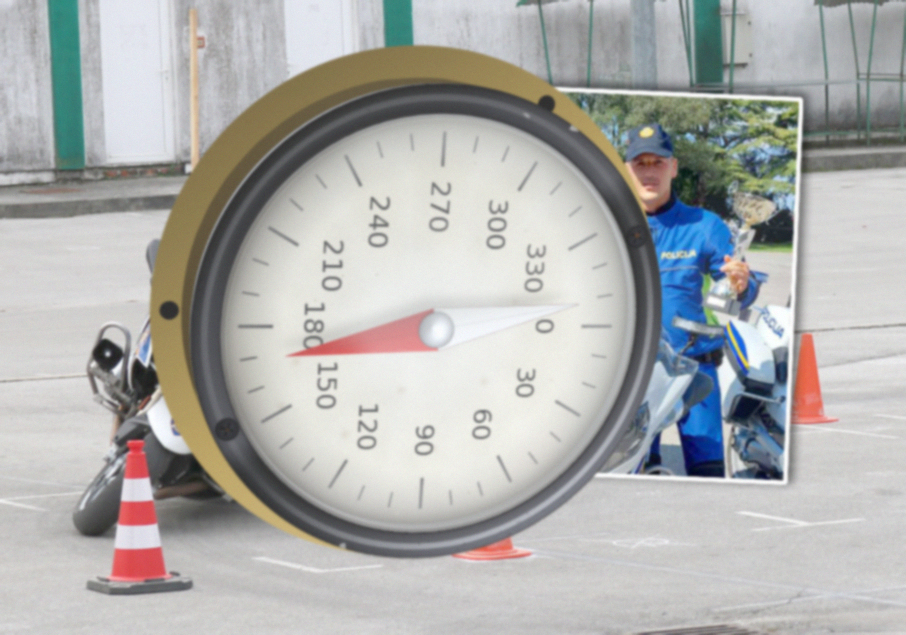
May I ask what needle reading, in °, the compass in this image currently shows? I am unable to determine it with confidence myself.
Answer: 170 °
